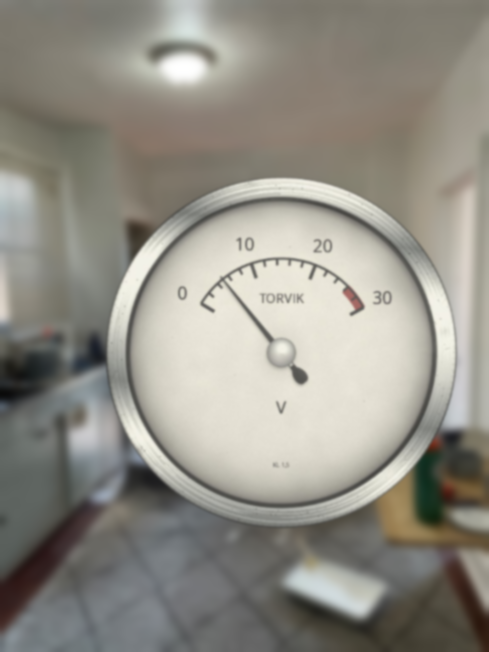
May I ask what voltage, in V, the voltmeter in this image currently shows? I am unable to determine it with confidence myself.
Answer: 5 V
